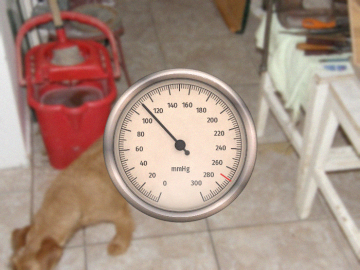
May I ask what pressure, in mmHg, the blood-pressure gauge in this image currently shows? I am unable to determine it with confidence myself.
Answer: 110 mmHg
